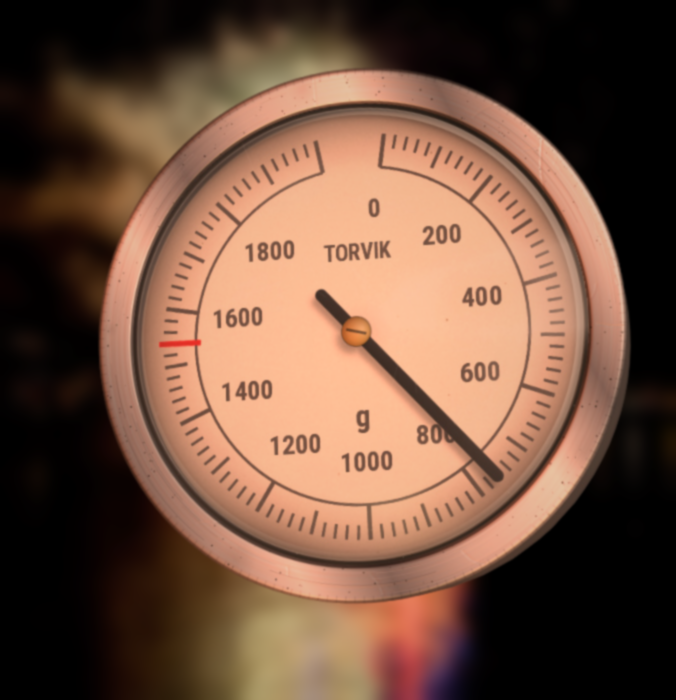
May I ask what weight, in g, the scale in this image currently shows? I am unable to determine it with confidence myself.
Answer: 760 g
